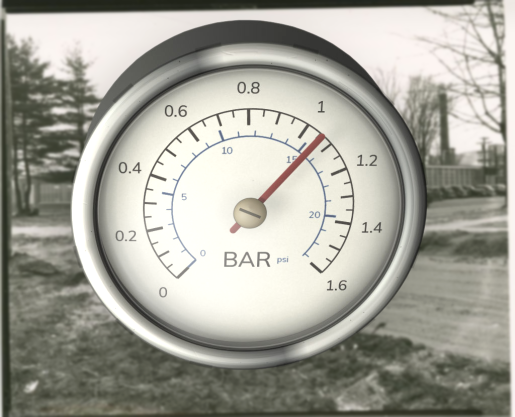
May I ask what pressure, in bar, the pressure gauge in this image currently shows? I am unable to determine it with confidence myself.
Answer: 1.05 bar
